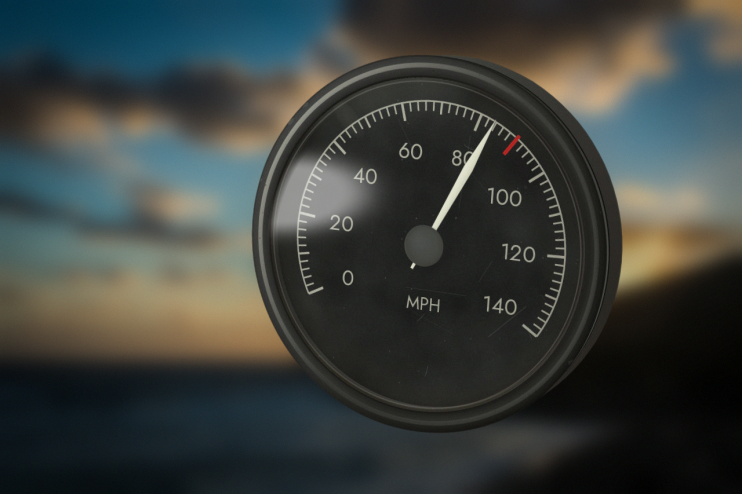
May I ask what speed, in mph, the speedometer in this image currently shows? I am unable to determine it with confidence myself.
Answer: 84 mph
